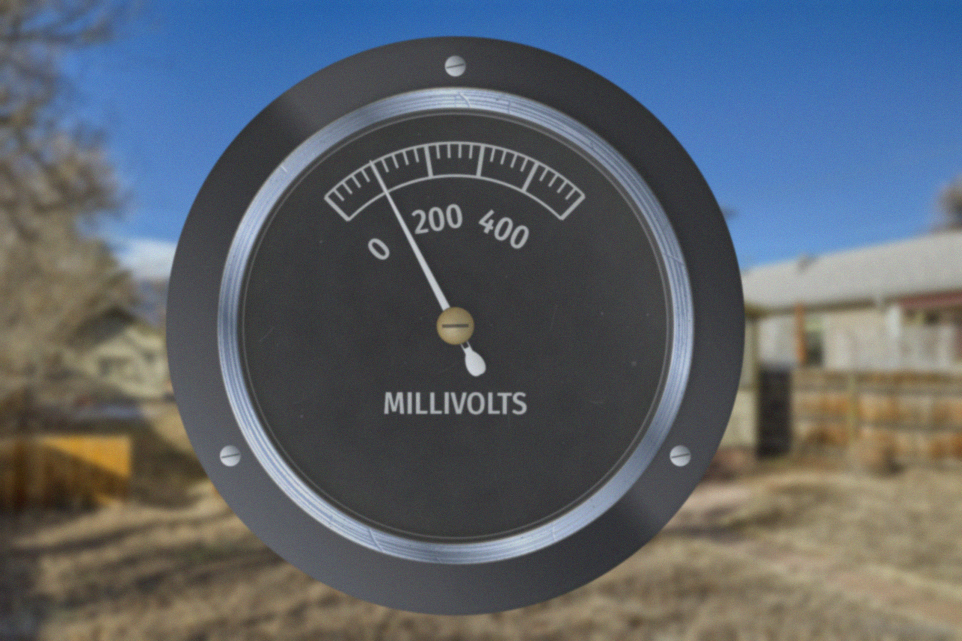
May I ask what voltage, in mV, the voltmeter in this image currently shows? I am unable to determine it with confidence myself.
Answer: 100 mV
